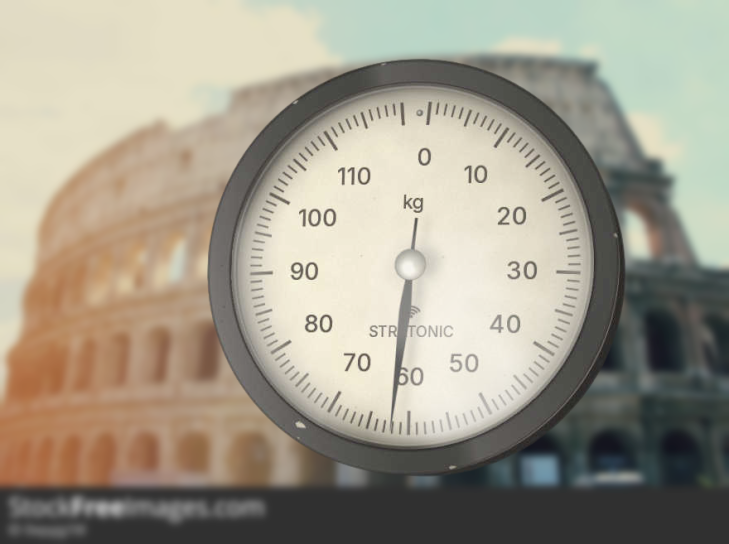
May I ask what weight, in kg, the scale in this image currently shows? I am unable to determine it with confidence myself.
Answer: 62 kg
